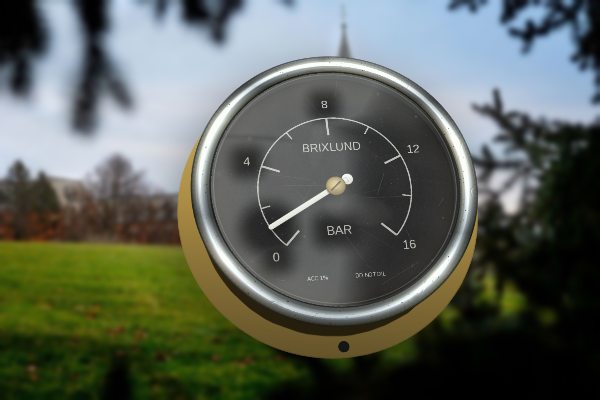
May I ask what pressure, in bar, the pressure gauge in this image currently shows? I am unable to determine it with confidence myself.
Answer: 1 bar
